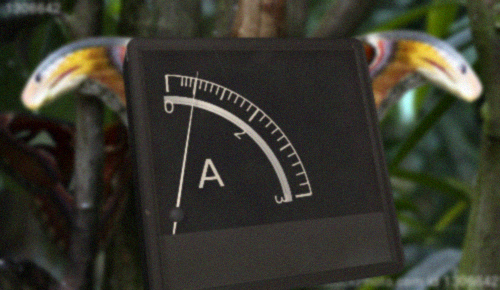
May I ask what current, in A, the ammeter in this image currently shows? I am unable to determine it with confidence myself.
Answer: 1 A
